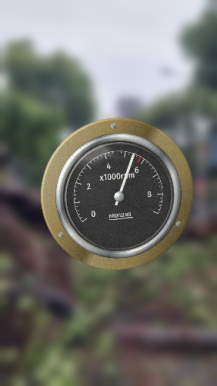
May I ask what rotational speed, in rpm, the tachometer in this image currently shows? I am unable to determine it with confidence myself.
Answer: 5400 rpm
